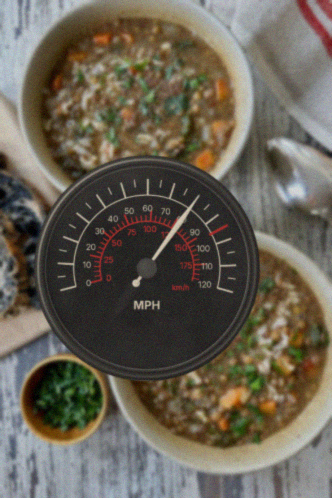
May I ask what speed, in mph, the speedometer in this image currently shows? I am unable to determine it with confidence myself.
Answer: 80 mph
